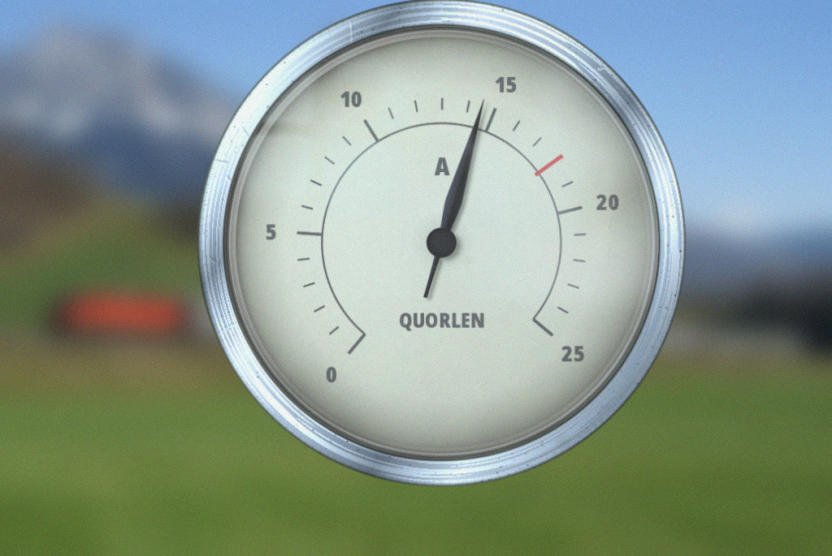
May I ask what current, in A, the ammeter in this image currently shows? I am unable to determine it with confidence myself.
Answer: 14.5 A
